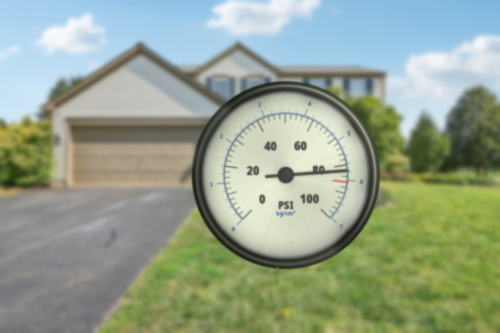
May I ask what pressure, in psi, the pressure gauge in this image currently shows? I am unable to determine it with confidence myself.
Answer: 82 psi
